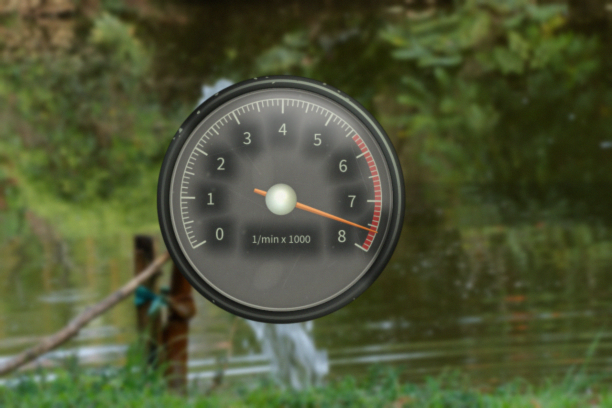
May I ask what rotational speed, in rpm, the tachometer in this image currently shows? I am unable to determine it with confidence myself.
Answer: 7600 rpm
